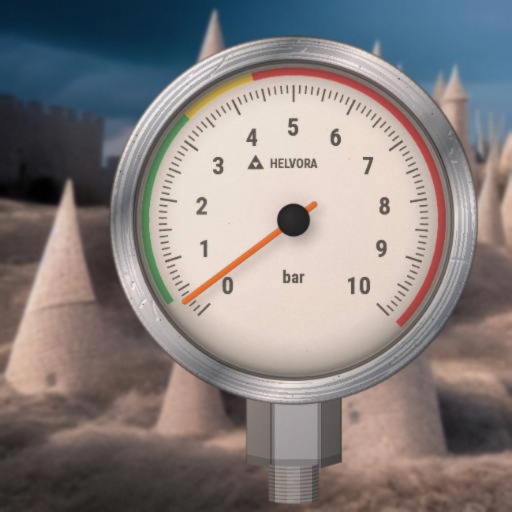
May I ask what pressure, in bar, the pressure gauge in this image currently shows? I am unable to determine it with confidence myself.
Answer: 0.3 bar
